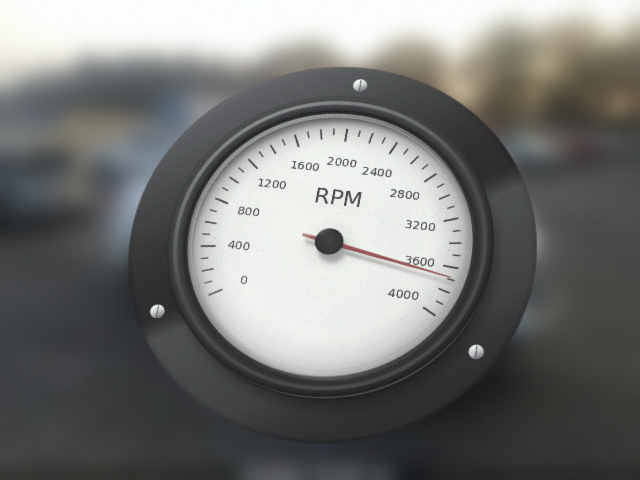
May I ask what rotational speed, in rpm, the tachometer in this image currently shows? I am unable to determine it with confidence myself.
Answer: 3700 rpm
